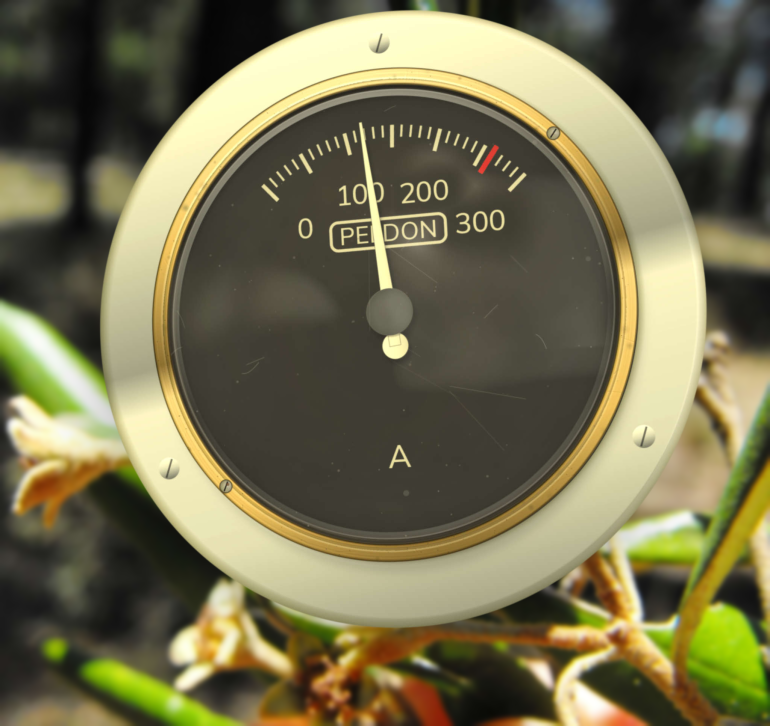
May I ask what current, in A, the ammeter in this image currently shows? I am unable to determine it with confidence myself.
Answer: 120 A
